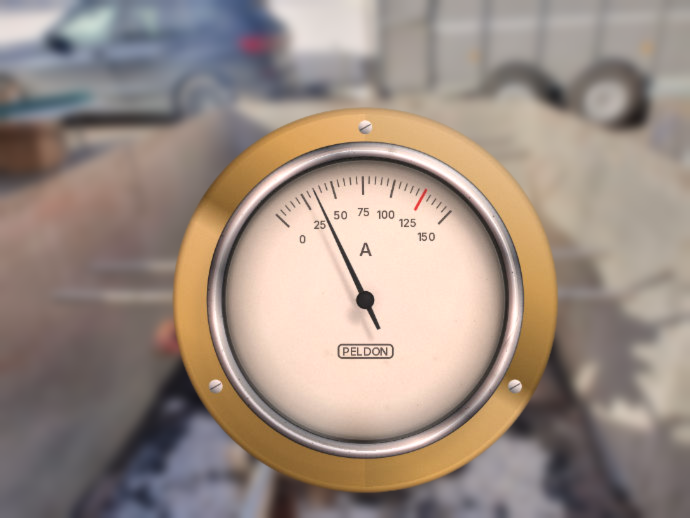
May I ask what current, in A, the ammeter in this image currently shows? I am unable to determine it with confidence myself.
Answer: 35 A
